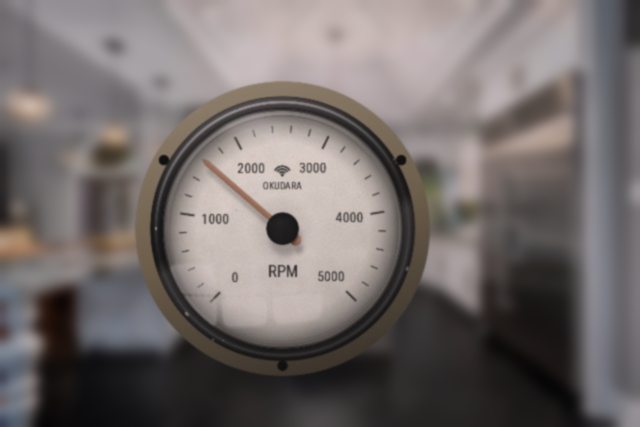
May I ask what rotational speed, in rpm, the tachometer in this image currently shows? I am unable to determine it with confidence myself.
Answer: 1600 rpm
